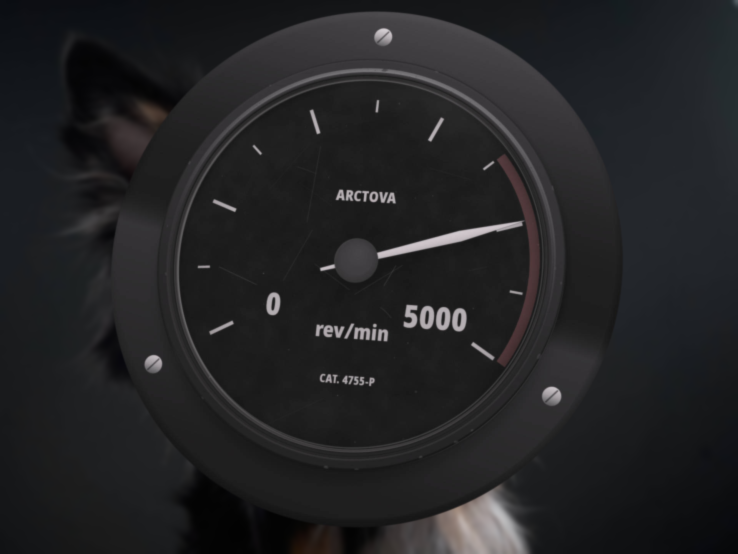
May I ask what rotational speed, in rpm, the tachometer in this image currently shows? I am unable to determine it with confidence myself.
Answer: 4000 rpm
